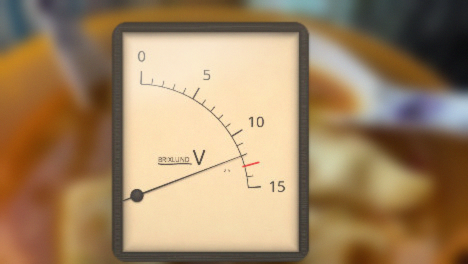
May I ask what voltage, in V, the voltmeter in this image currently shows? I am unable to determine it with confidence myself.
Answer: 12 V
